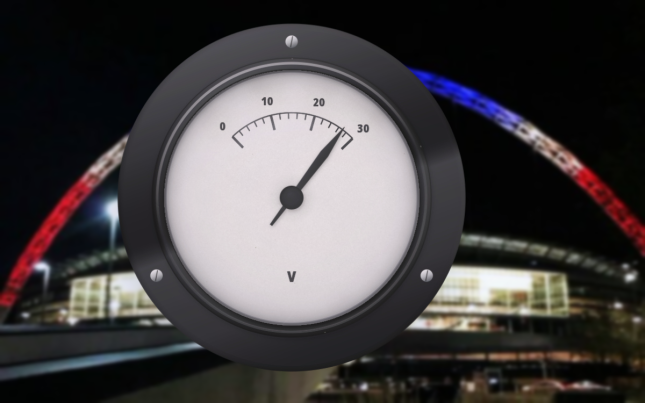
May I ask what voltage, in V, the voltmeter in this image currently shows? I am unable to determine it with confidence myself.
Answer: 27 V
